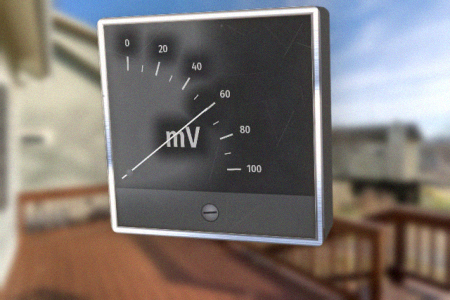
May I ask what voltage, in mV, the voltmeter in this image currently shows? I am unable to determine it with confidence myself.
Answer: 60 mV
